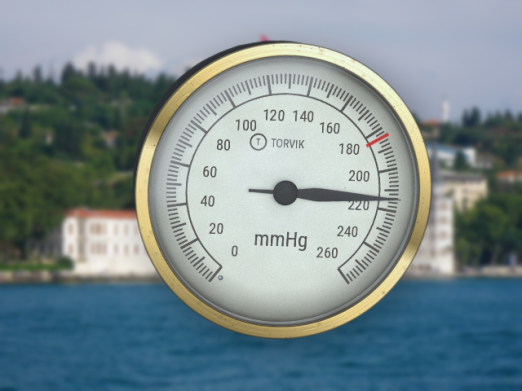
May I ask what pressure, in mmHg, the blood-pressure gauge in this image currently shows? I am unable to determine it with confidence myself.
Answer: 214 mmHg
